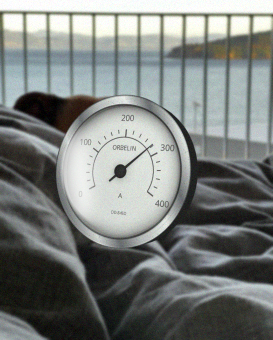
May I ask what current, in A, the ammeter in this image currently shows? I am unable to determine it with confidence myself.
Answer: 280 A
